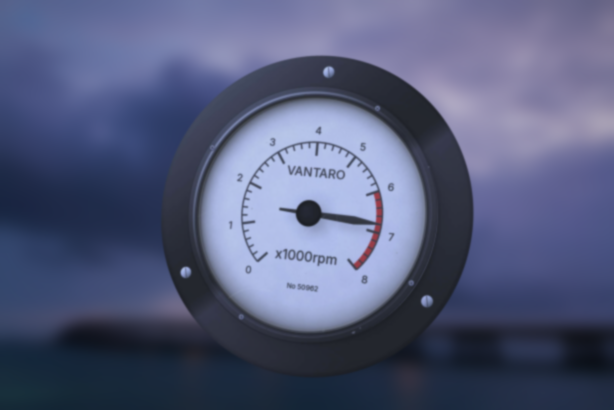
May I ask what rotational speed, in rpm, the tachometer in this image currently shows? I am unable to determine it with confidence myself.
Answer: 6800 rpm
